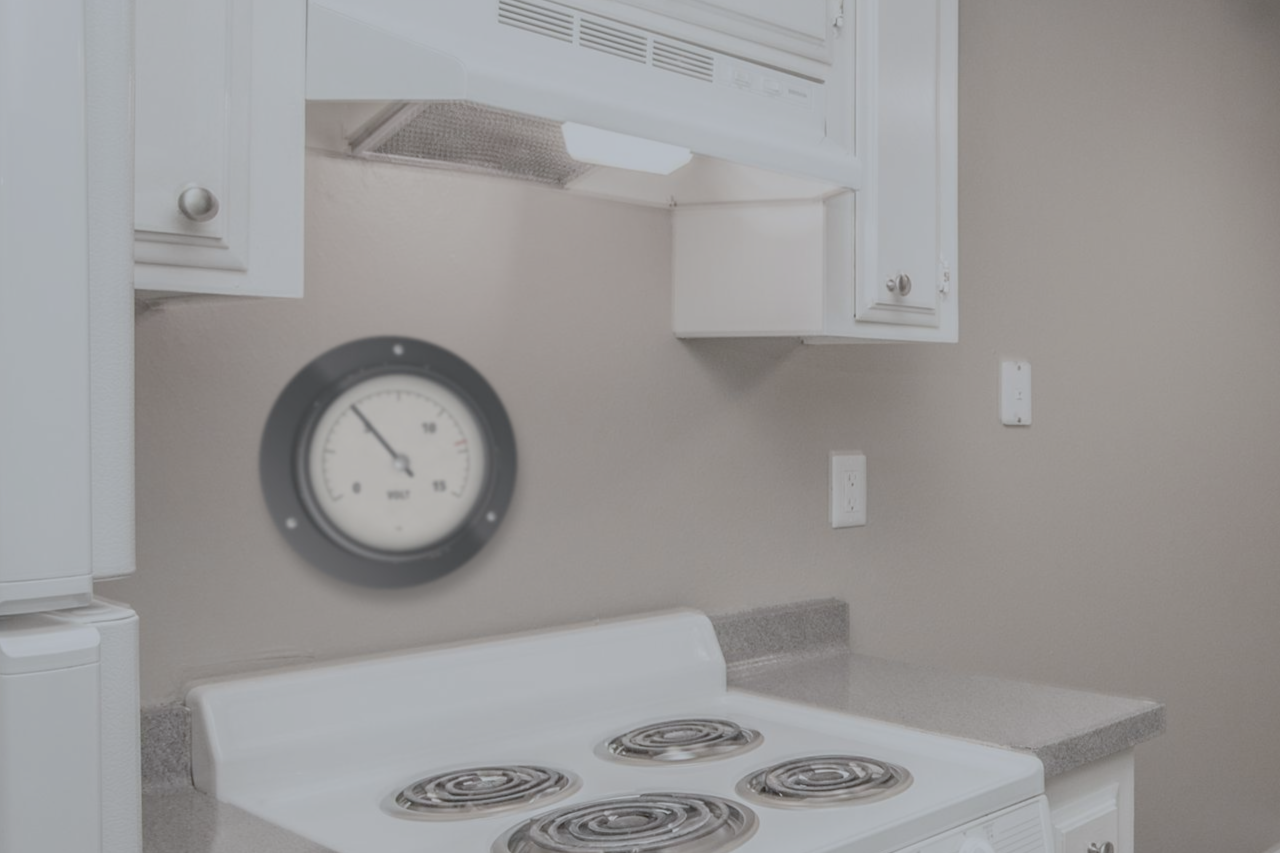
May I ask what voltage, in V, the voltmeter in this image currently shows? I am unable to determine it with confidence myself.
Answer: 5 V
